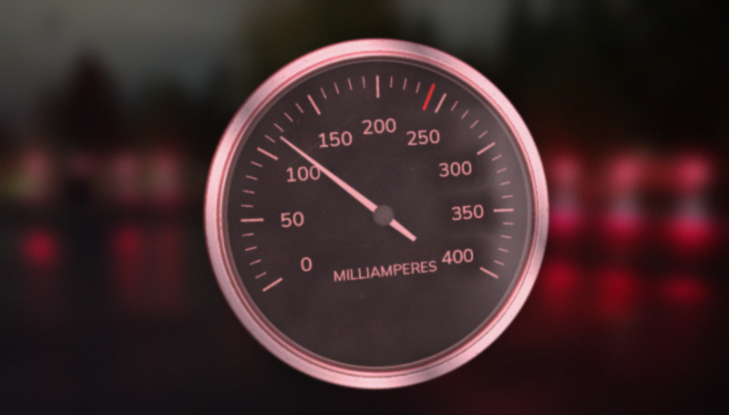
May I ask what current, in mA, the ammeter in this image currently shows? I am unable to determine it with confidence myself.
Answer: 115 mA
